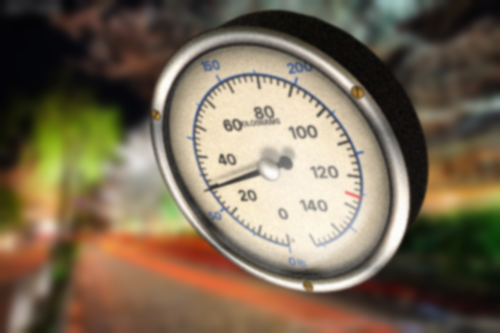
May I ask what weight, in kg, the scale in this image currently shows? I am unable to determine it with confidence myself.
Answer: 30 kg
